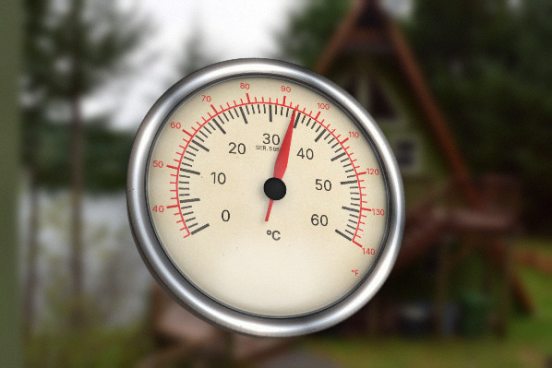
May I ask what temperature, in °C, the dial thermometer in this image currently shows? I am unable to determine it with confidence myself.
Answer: 34 °C
